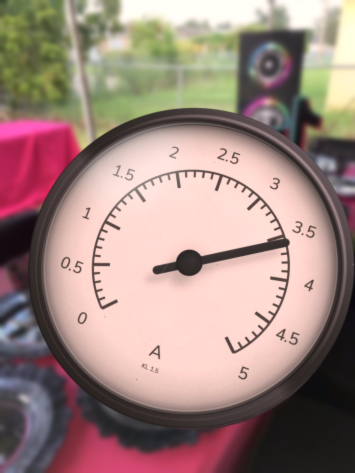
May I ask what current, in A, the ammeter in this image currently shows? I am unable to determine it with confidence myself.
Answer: 3.6 A
